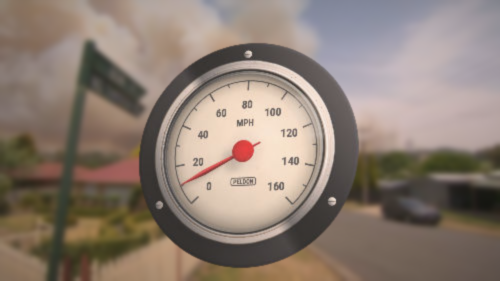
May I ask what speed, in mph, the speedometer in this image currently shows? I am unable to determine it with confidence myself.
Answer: 10 mph
